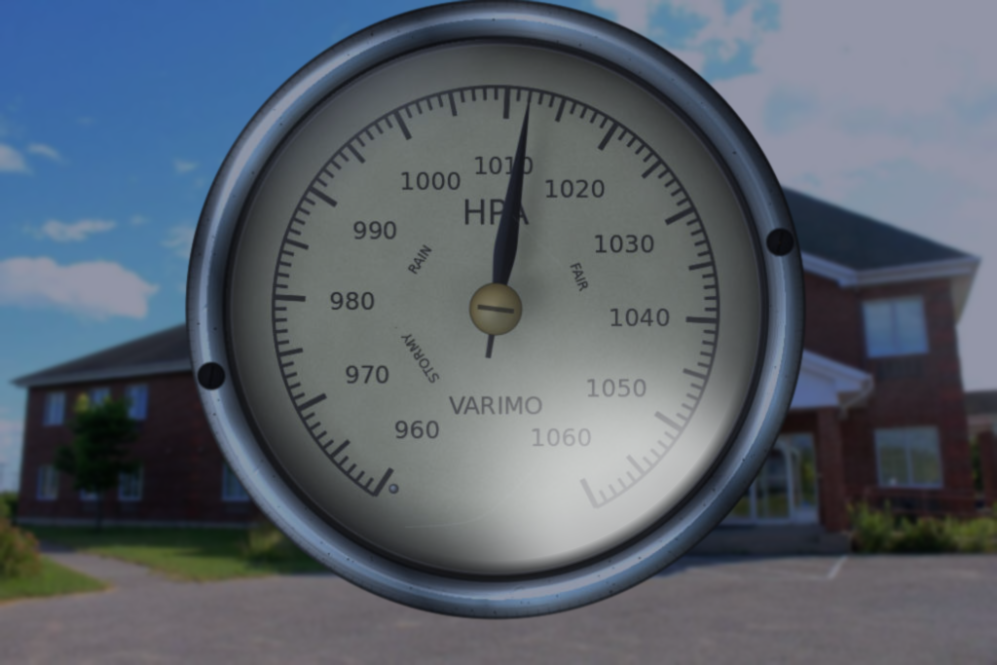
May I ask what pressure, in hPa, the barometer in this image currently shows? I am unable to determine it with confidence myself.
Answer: 1012 hPa
